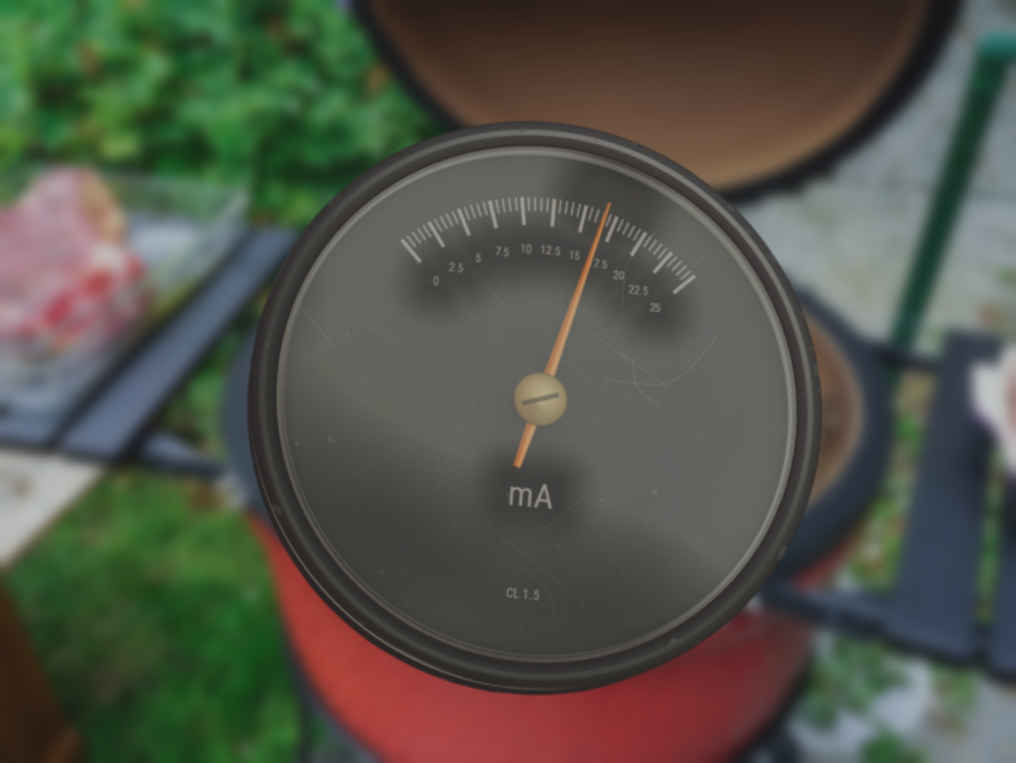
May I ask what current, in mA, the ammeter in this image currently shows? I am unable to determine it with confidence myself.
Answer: 16.5 mA
